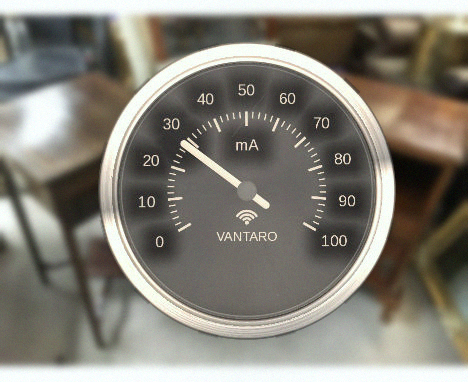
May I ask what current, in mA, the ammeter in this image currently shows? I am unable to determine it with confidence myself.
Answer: 28 mA
